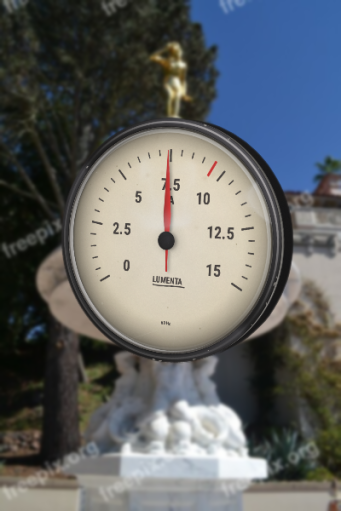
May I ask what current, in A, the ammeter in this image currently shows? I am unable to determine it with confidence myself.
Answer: 7.5 A
